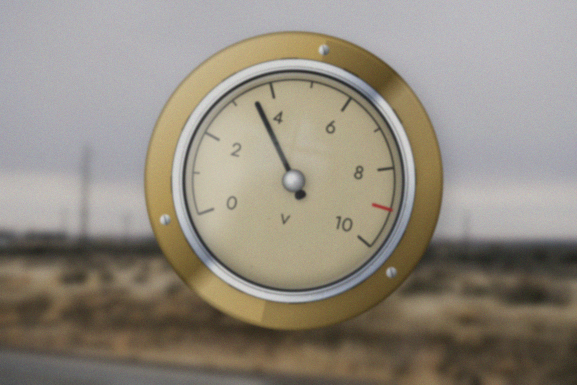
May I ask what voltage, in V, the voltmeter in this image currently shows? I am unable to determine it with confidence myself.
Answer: 3.5 V
